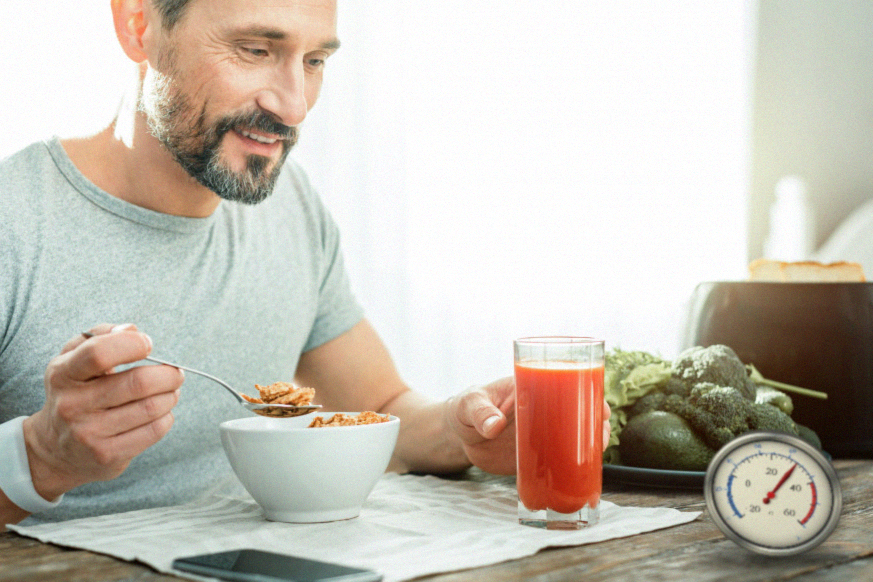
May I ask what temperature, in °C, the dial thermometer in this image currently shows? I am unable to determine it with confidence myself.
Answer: 30 °C
